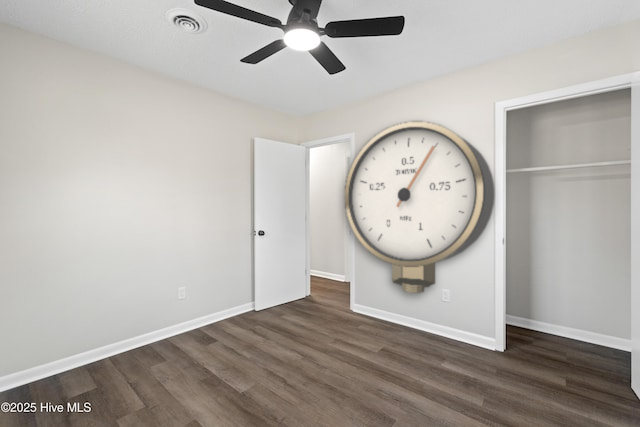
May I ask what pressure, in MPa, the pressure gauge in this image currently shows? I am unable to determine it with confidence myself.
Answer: 0.6 MPa
